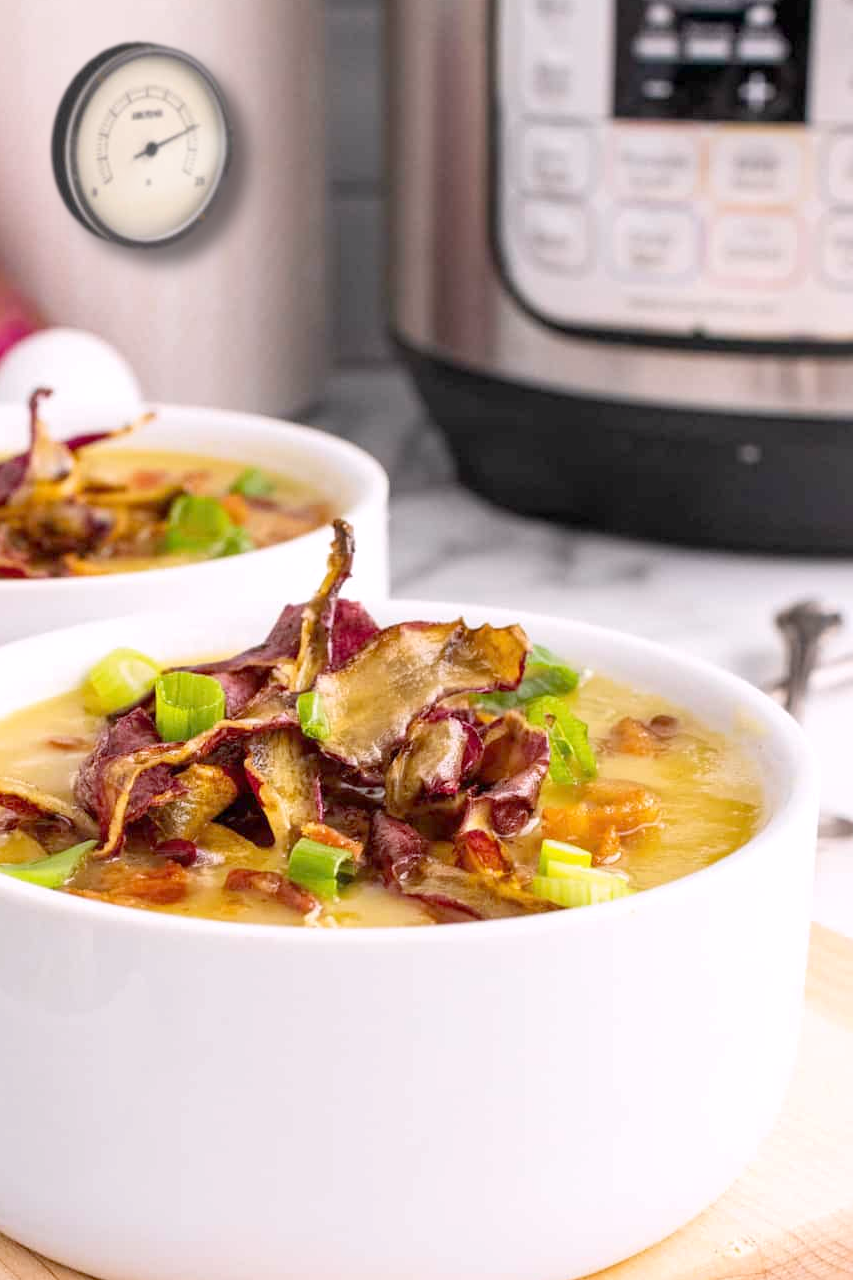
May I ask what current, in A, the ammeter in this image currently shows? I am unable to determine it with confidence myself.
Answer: 20 A
